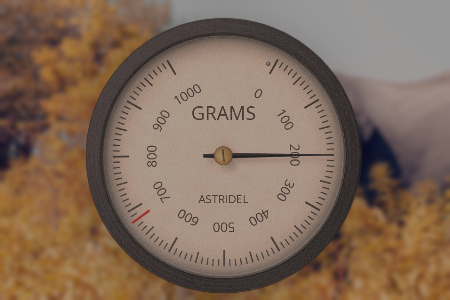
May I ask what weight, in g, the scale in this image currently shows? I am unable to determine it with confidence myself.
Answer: 200 g
